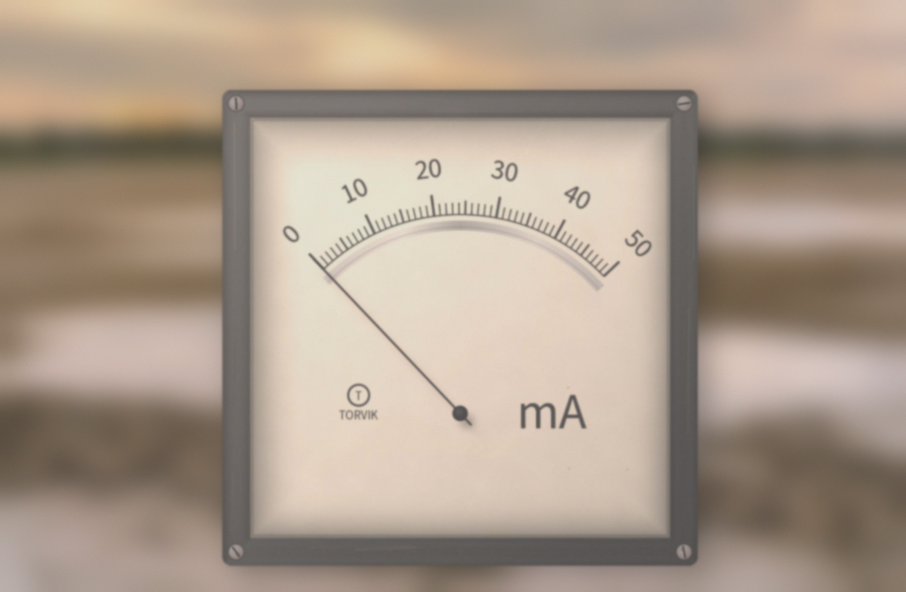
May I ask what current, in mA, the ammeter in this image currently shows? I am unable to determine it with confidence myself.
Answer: 0 mA
